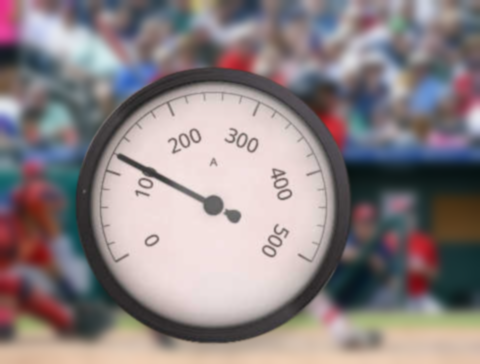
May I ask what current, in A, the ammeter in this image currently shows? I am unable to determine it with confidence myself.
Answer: 120 A
